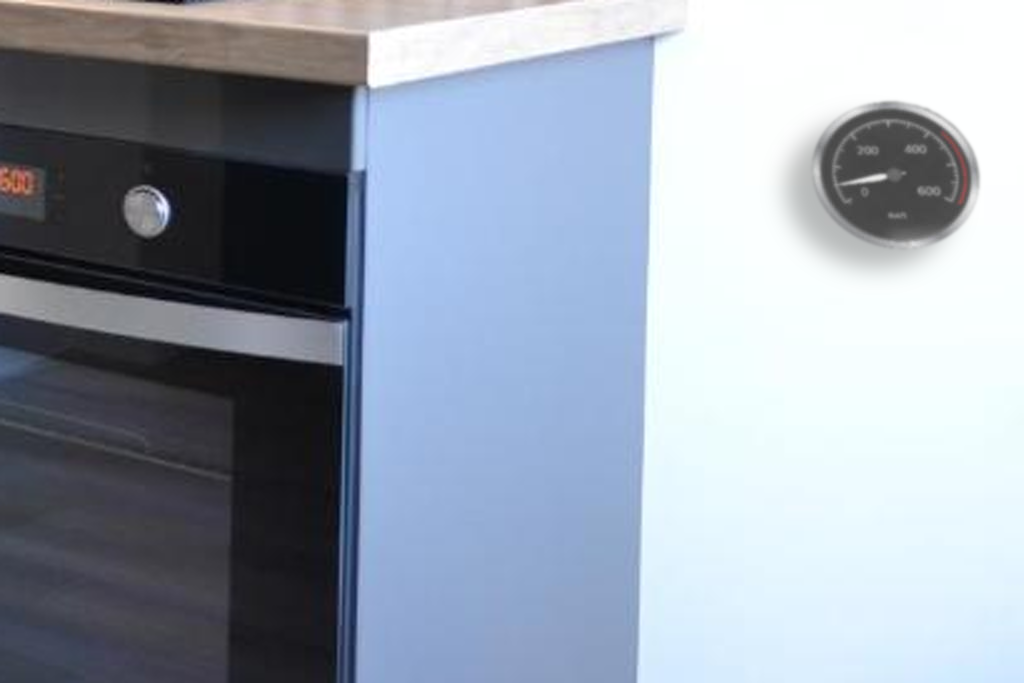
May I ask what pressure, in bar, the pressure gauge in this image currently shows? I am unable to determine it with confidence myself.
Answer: 50 bar
